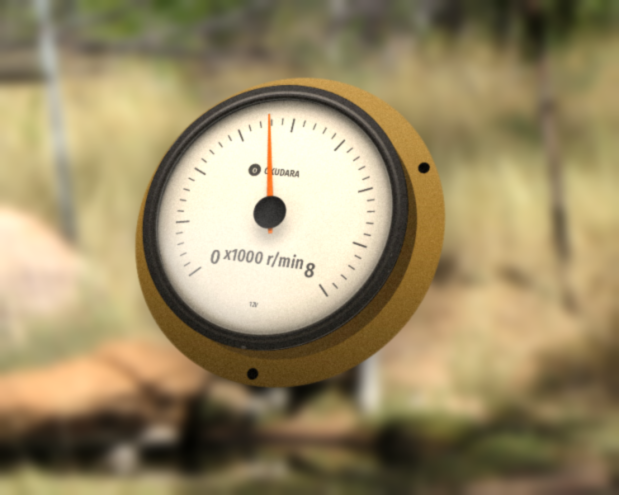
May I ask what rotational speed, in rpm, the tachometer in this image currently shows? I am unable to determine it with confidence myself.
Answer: 3600 rpm
